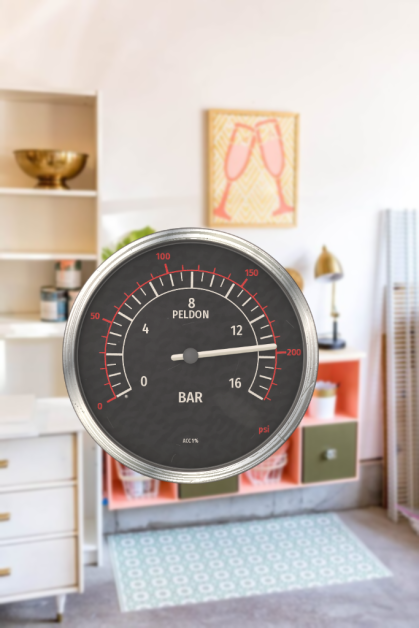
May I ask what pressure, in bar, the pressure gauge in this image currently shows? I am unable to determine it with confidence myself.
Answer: 13.5 bar
